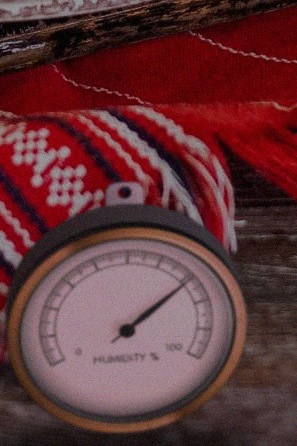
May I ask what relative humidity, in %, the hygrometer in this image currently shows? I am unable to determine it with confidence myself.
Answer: 70 %
